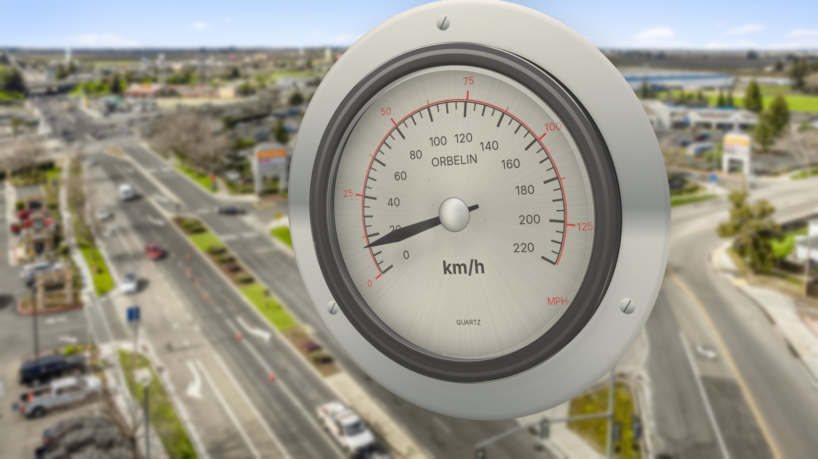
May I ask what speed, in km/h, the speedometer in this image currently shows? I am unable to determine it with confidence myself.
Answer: 15 km/h
